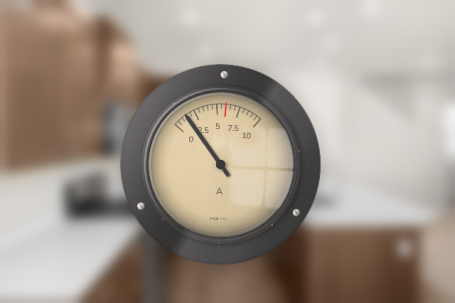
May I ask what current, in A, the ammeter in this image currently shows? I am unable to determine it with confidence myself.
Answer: 1.5 A
